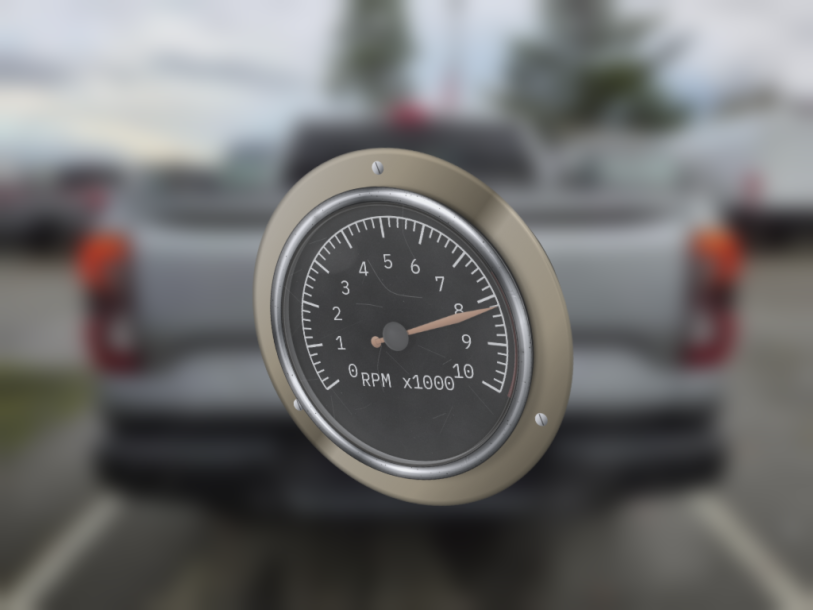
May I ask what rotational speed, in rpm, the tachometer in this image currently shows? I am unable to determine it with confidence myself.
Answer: 8200 rpm
